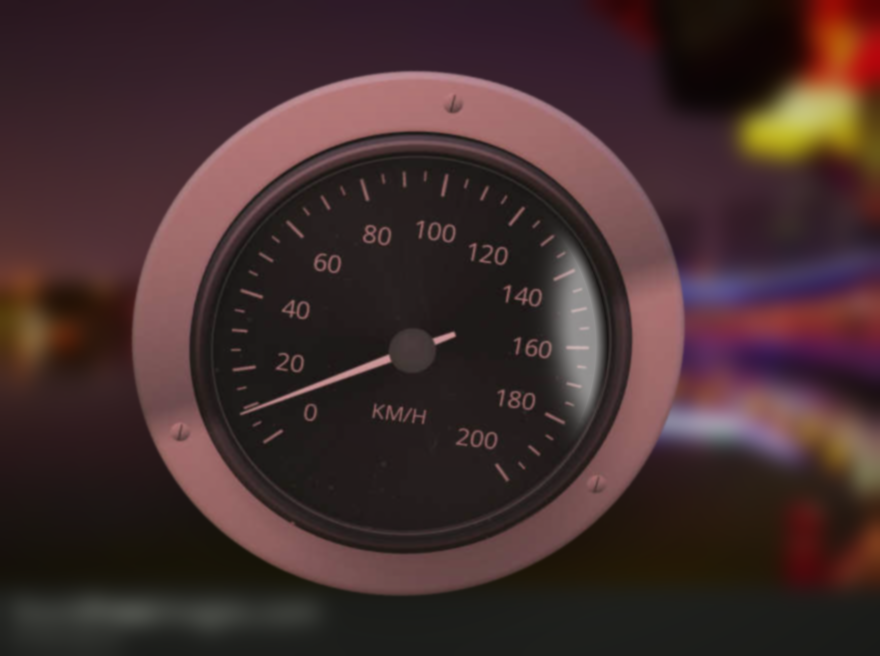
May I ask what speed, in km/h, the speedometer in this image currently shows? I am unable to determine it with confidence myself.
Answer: 10 km/h
